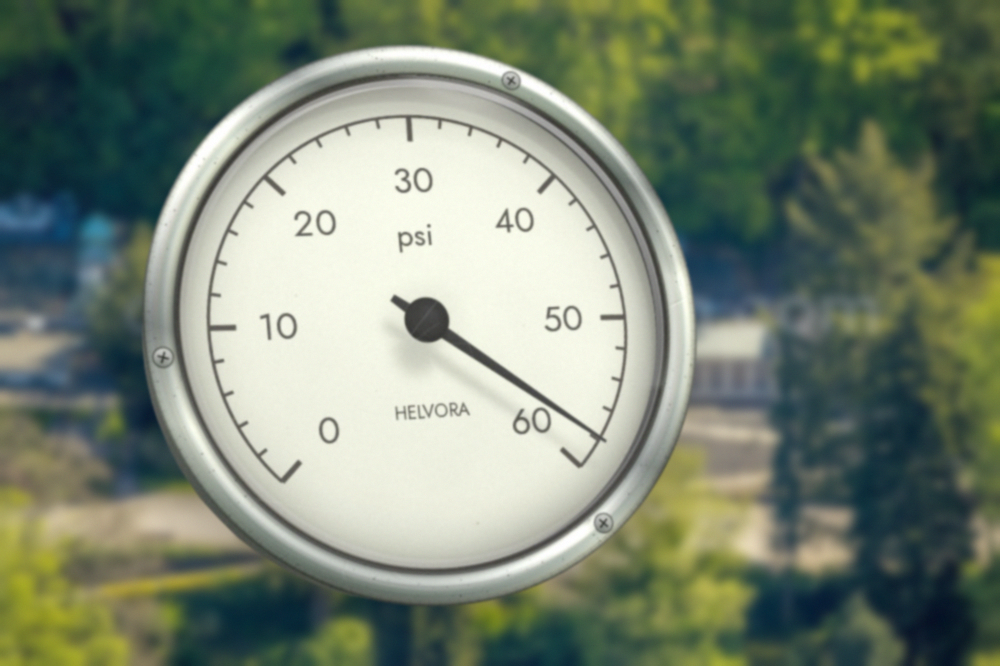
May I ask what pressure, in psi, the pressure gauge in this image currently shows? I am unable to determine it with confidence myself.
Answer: 58 psi
